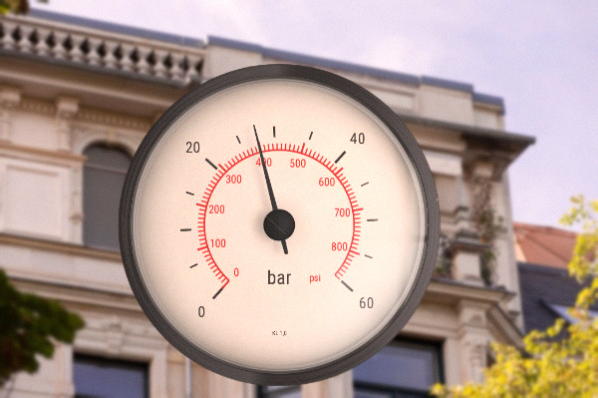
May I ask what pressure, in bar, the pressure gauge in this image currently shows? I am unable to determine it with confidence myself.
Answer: 27.5 bar
